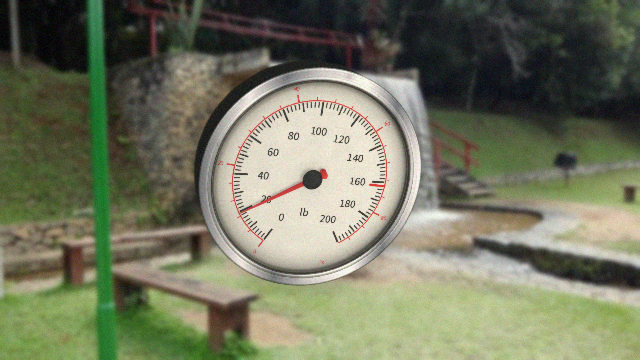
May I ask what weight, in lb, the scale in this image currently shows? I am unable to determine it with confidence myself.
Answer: 20 lb
